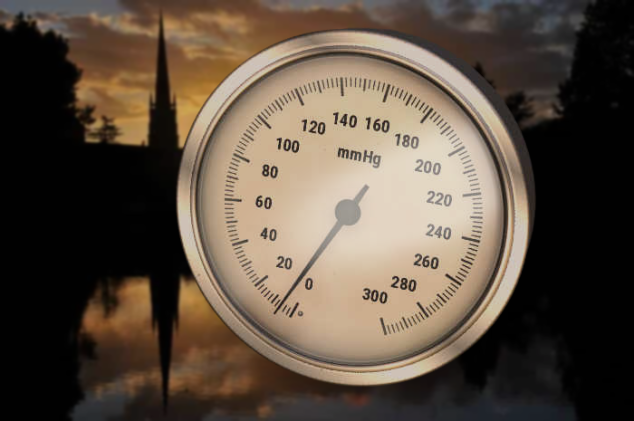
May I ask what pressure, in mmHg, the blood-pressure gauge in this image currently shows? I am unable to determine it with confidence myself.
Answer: 6 mmHg
